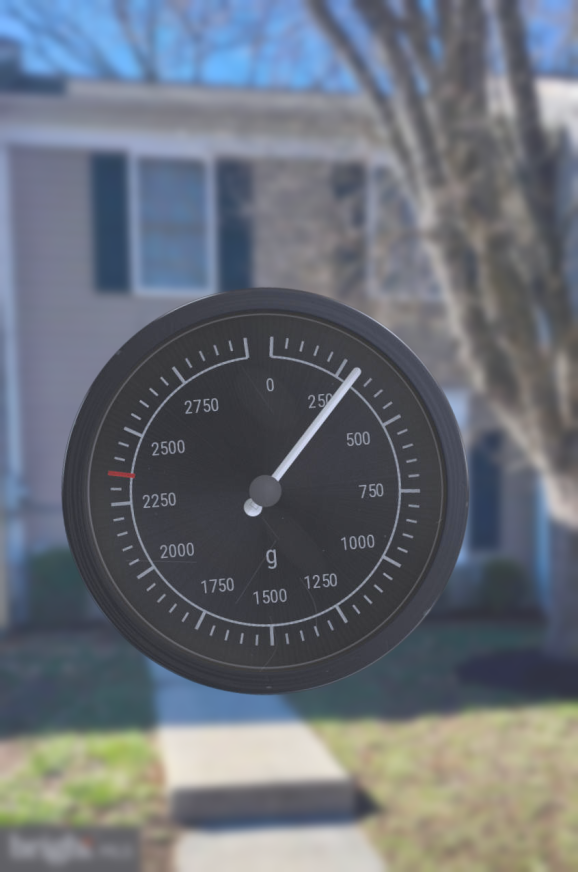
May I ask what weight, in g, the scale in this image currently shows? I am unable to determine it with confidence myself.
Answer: 300 g
